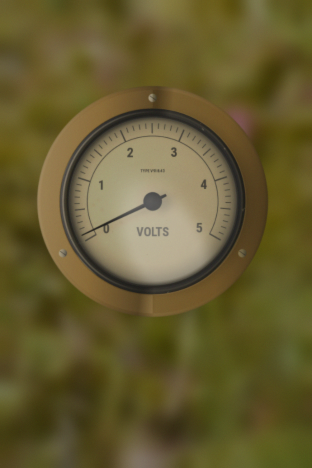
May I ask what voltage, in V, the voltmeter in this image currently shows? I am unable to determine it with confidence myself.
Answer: 0.1 V
